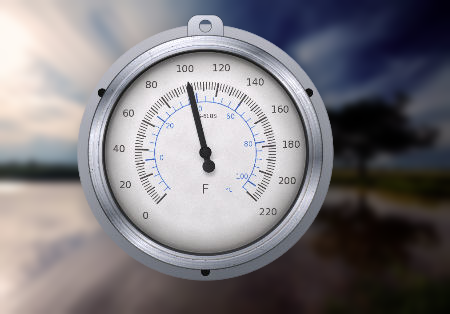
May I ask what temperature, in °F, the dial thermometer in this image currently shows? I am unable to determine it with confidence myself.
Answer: 100 °F
